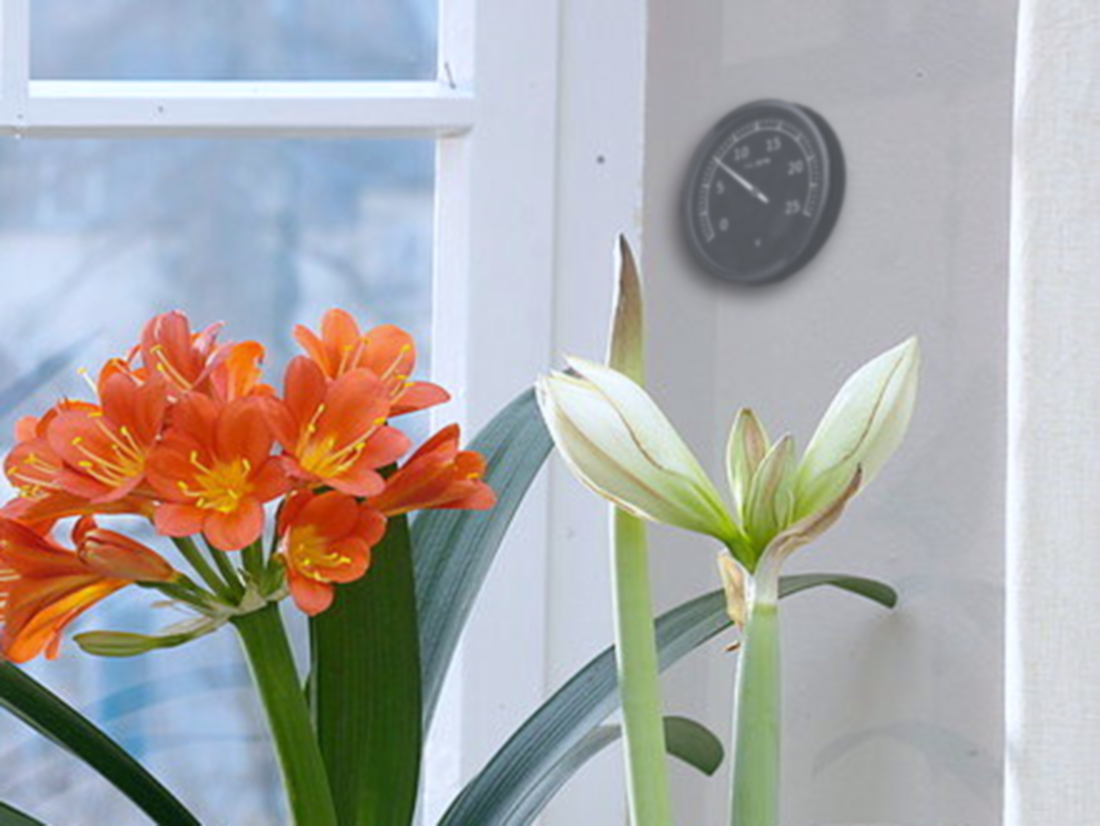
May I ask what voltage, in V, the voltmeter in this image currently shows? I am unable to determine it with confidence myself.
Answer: 7.5 V
